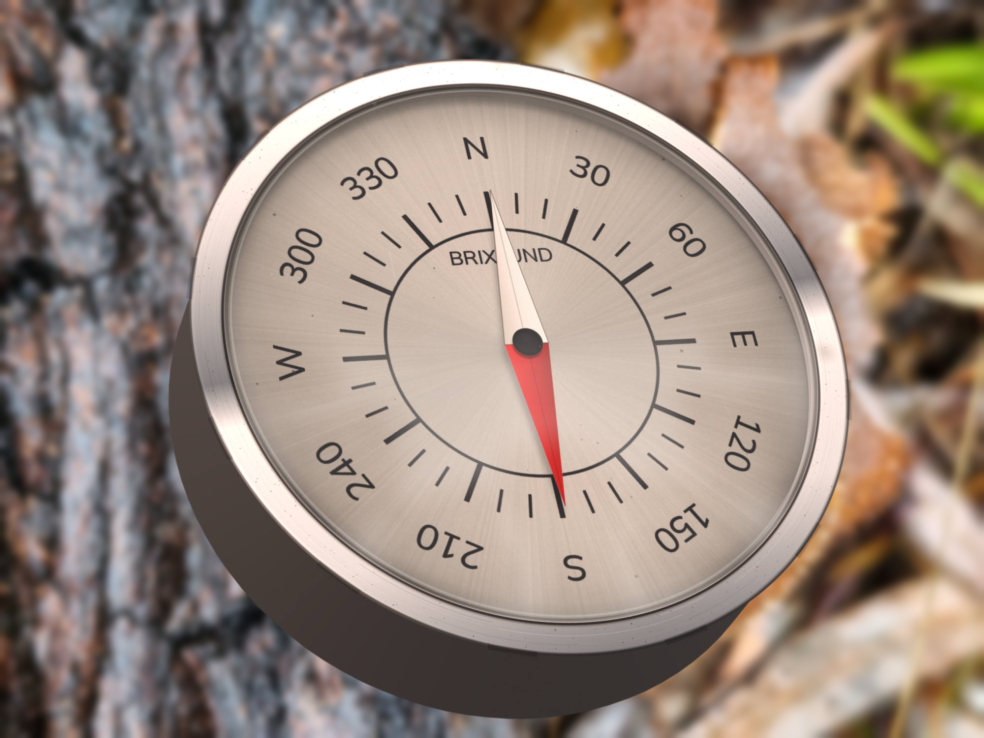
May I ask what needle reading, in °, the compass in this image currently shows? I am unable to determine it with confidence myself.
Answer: 180 °
